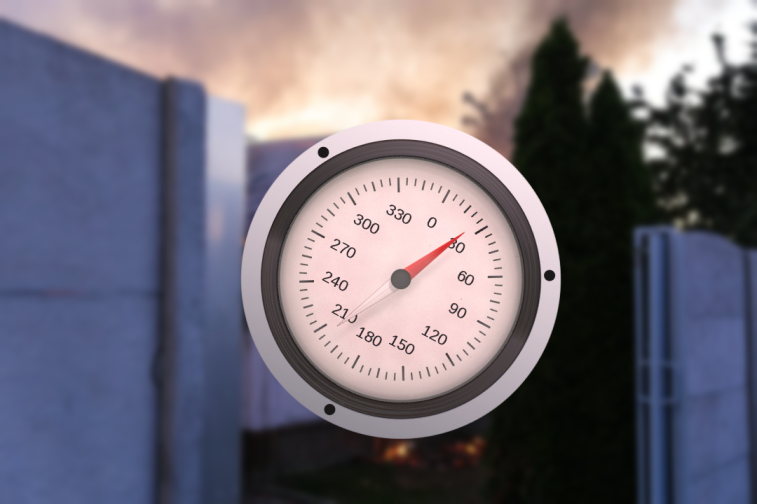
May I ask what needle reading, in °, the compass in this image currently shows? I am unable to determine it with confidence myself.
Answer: 25 °
